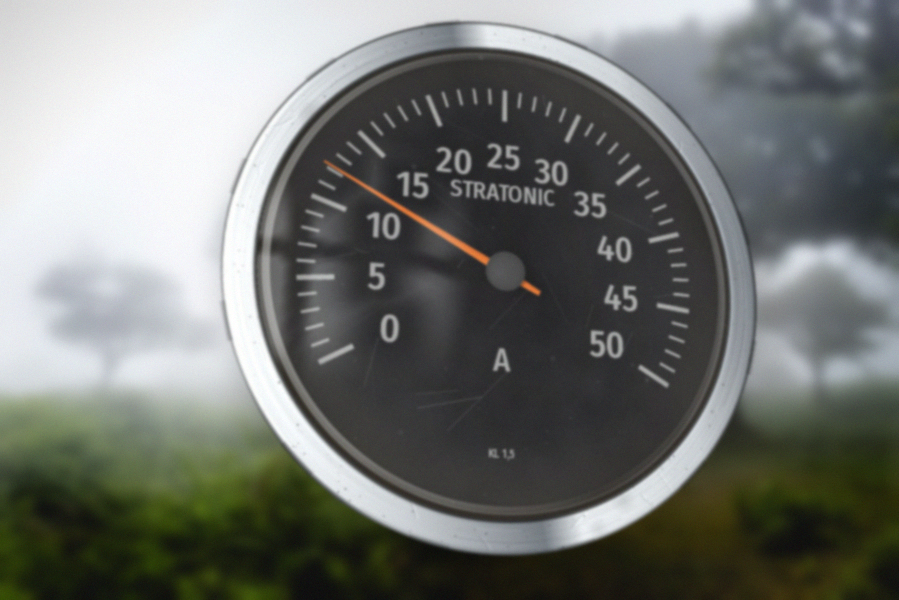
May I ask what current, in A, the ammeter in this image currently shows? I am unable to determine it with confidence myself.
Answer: 12 A
